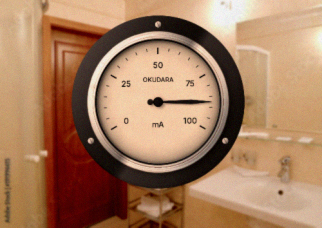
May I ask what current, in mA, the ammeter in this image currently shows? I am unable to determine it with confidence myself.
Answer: 87.5 mA
